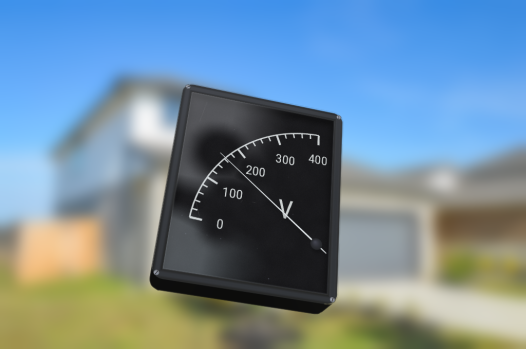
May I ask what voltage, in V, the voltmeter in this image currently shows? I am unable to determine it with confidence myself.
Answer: 160 V
